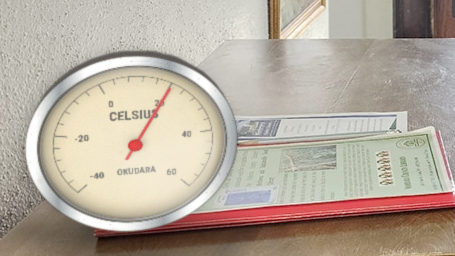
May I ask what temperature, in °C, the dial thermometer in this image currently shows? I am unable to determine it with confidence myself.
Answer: 20 °C
